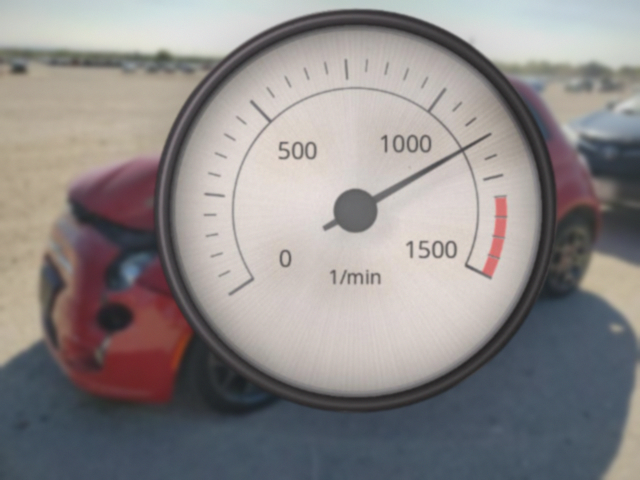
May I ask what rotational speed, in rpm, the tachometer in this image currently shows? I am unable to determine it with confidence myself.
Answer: 1150 rpm
